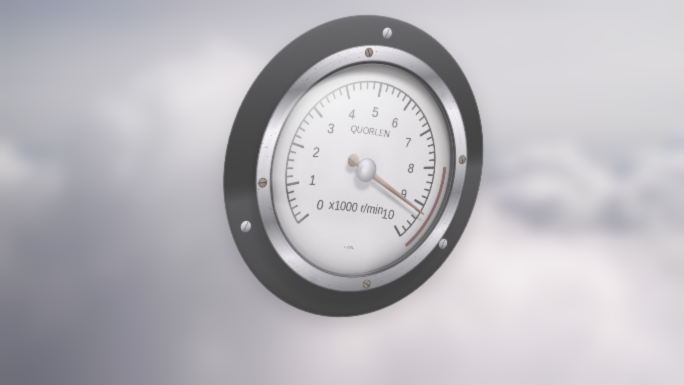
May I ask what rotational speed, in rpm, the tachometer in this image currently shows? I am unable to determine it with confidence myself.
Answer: 9200 rpm
